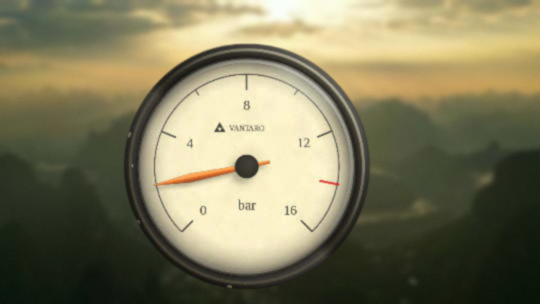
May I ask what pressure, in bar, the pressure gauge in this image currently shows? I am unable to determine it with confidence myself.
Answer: 2 bar
